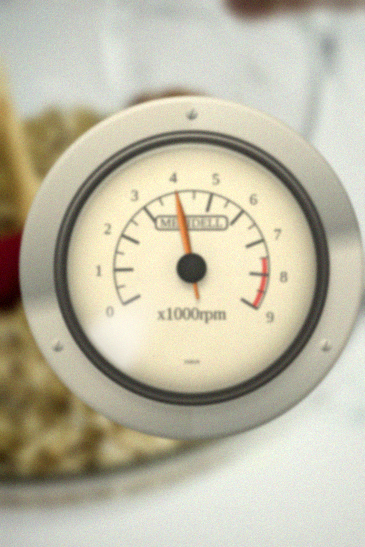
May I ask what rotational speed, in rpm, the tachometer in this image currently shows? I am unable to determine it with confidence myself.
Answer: 4000 rpm
